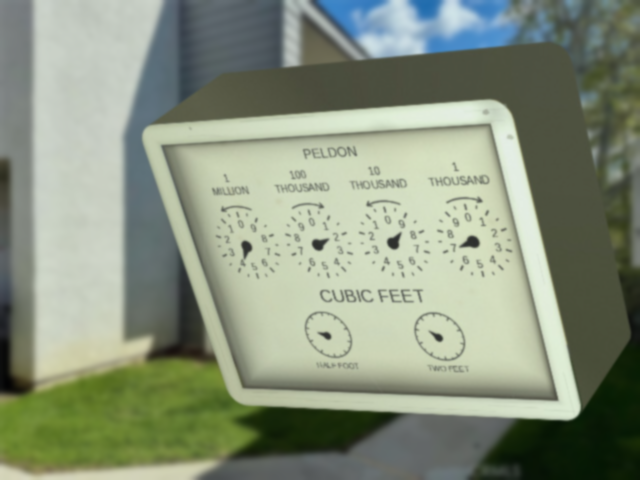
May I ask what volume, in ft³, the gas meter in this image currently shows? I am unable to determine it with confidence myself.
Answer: 418700 ft³
